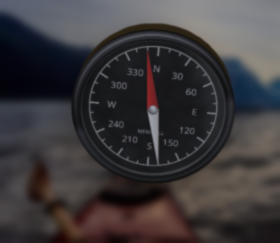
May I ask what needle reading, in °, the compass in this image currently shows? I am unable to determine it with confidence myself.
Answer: 350 °
